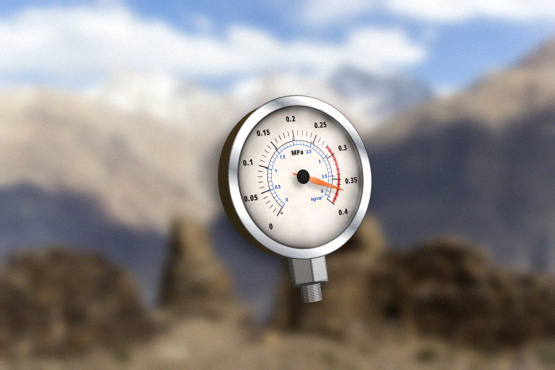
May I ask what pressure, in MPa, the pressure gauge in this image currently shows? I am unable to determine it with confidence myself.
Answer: 0.37 MPa
